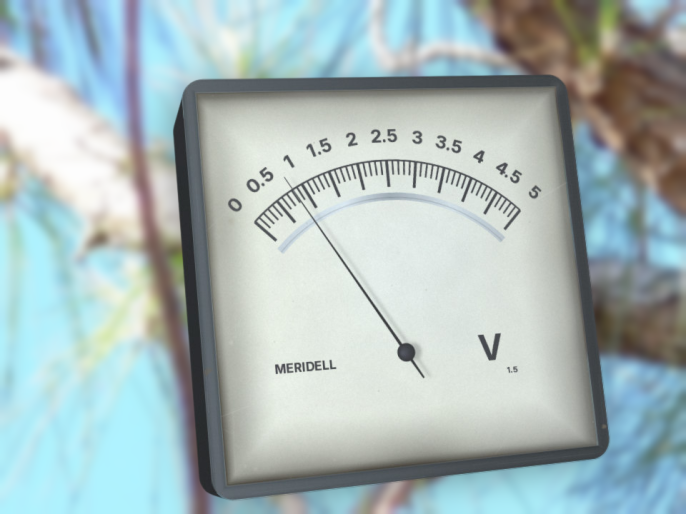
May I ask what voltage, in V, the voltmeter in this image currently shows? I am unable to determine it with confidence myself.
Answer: 0.8 V
